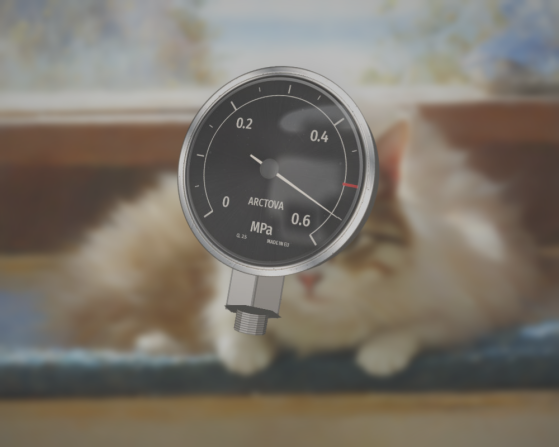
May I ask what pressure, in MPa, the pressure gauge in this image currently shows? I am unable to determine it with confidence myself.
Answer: 0.55 MPa
